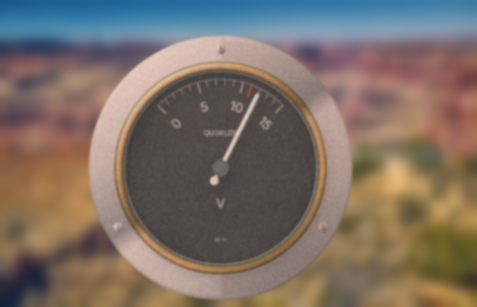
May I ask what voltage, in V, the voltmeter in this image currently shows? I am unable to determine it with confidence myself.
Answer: 12 V
